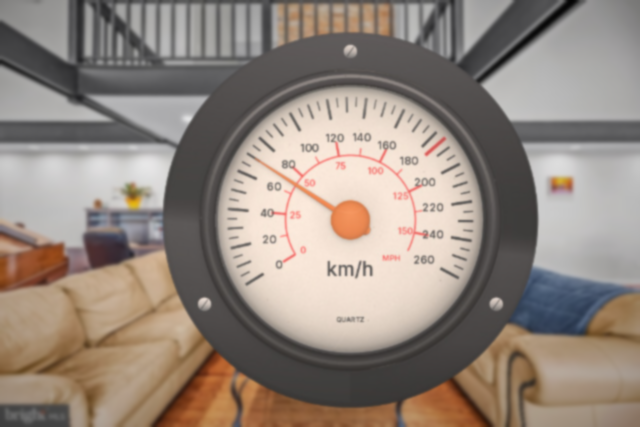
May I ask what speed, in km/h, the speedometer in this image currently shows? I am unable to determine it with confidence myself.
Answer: 70 km/h
